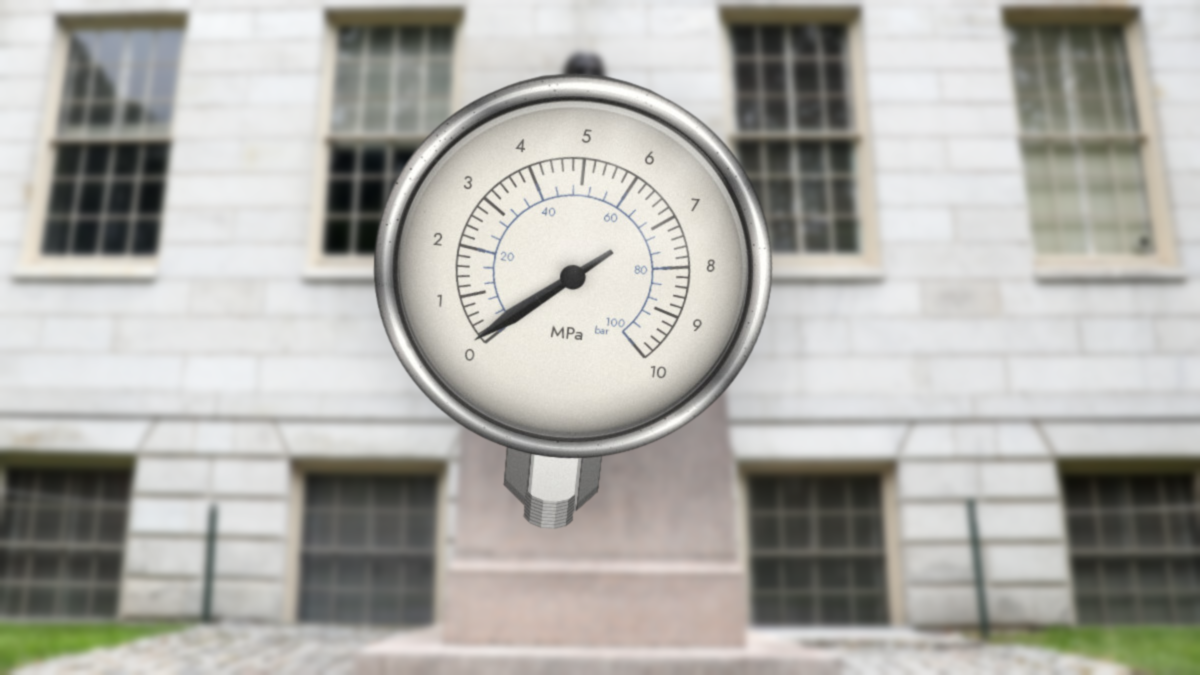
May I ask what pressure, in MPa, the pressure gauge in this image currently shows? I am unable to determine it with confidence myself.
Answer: 0.2 MPa
